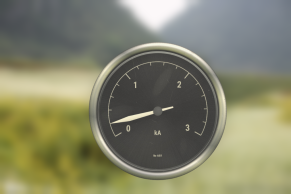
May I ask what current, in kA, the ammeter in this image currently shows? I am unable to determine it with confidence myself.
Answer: 0.2 kA
